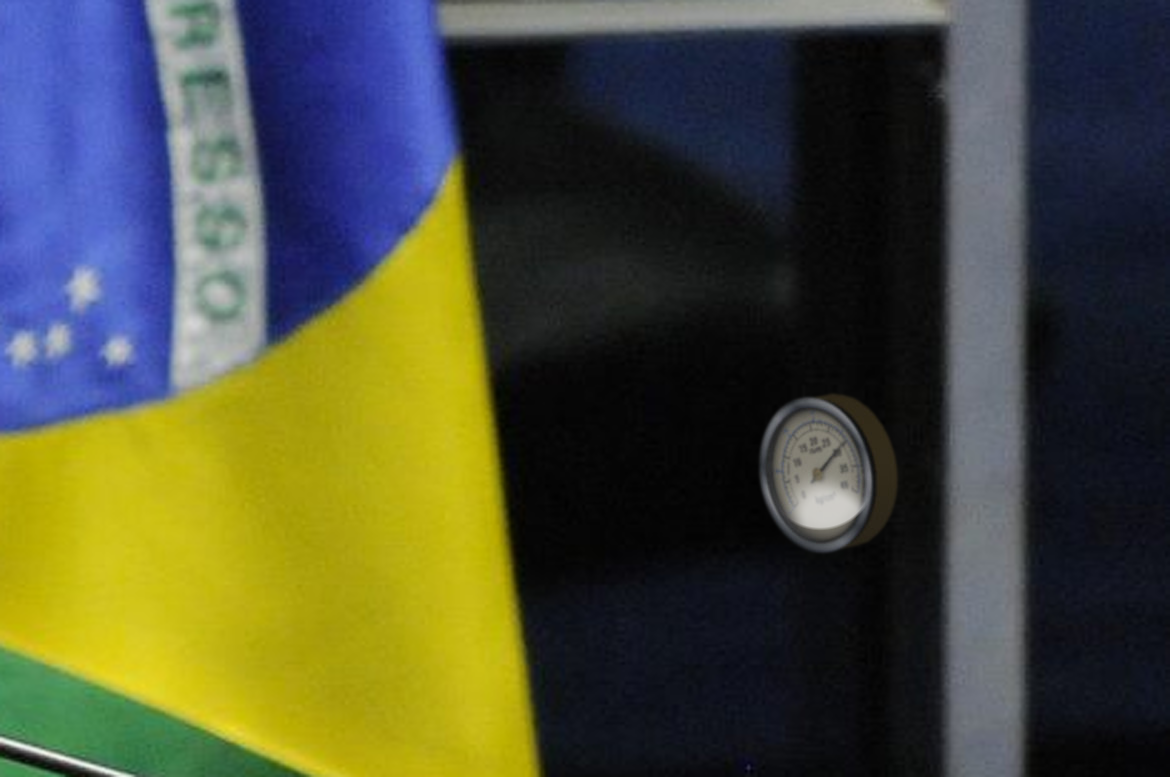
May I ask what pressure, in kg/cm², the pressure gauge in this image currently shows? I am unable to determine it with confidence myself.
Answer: 30 kg/cm²
